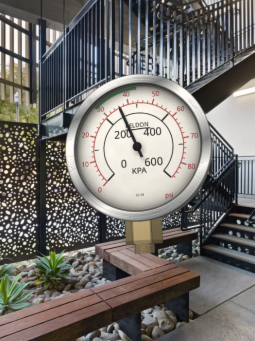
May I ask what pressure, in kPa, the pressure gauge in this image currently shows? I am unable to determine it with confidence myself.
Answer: 250 kPa
